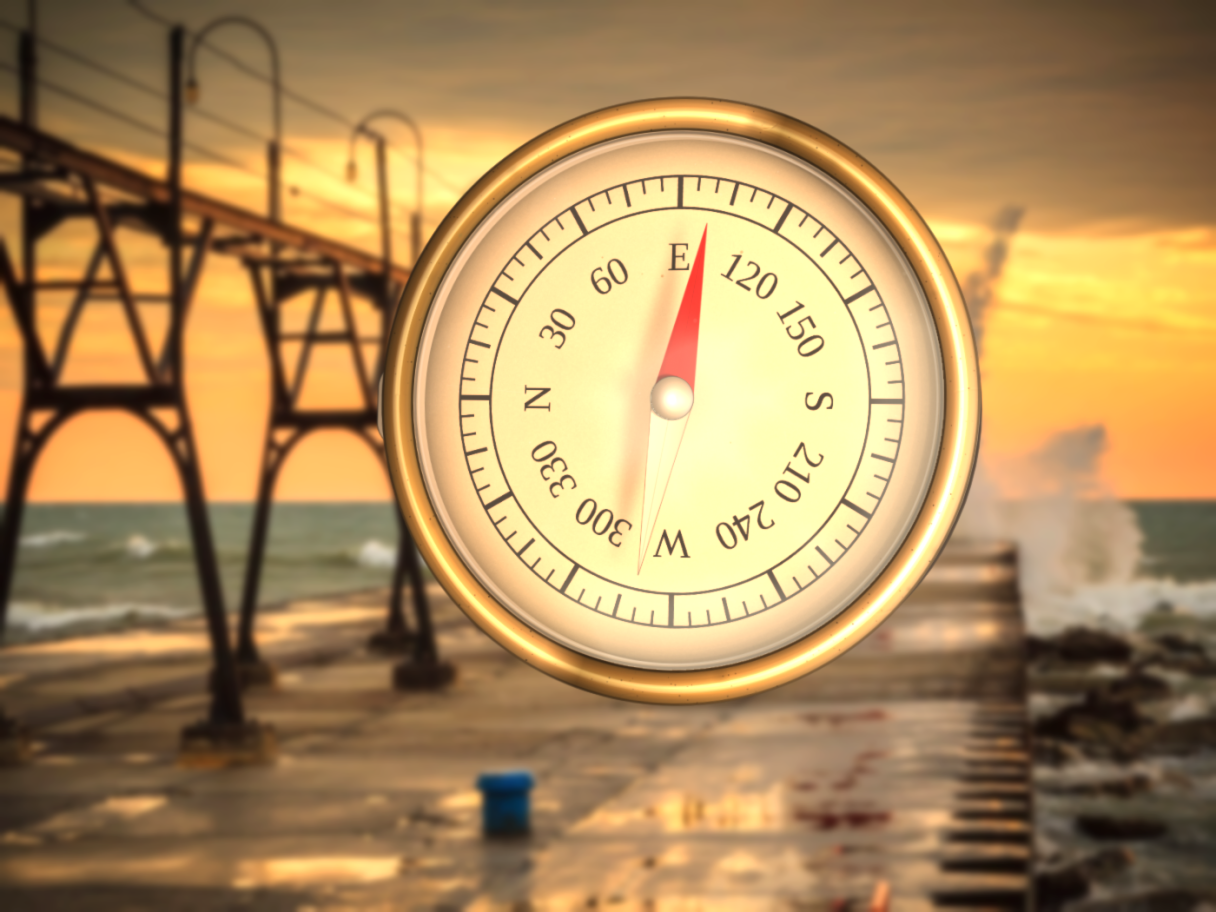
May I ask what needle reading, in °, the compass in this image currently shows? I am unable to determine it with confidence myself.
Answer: 100 °
